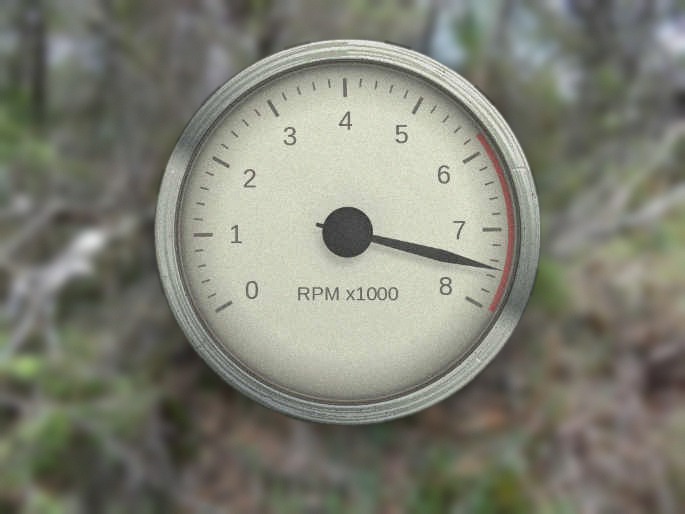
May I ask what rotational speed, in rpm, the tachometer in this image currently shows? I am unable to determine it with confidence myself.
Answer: 7500 rpm
